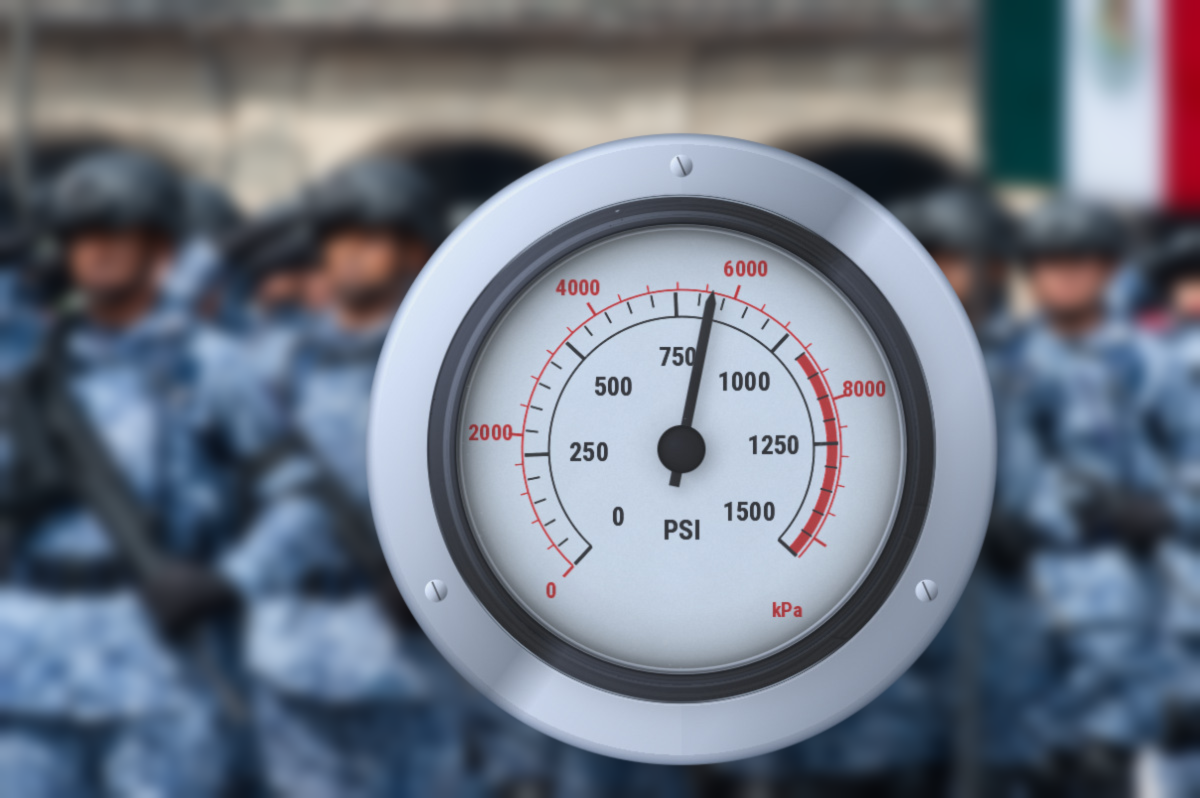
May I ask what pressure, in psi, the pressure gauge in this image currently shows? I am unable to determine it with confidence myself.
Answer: 825 psi
